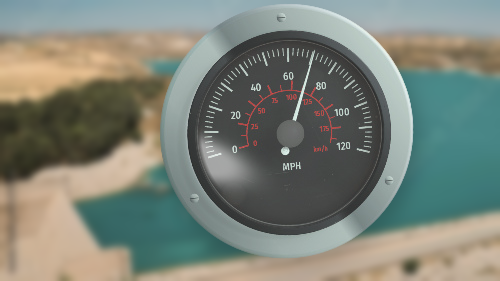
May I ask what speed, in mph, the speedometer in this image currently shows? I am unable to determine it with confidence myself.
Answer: 70 mph
